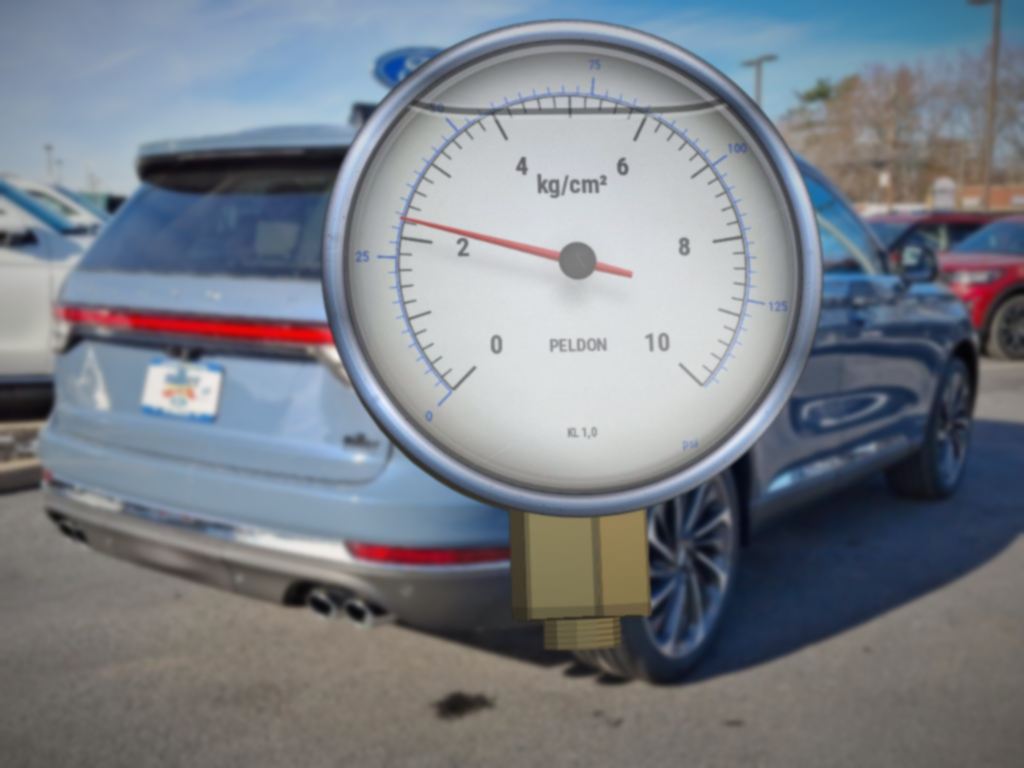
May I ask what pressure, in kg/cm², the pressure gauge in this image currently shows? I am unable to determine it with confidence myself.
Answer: 2.2 kg/cm²
